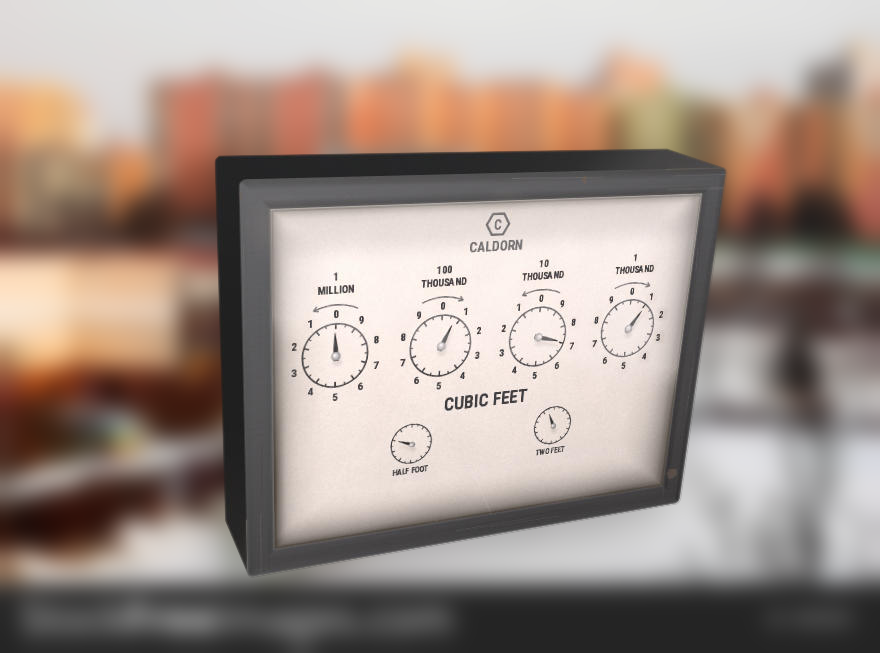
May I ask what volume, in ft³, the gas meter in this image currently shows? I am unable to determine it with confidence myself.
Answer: 7100 ft³
